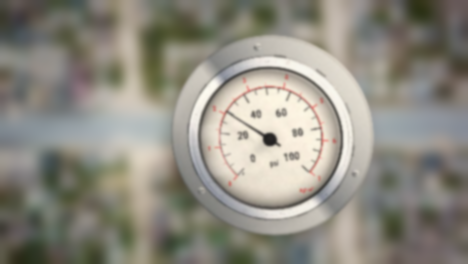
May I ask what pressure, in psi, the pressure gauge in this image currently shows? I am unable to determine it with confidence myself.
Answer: 30 psi
